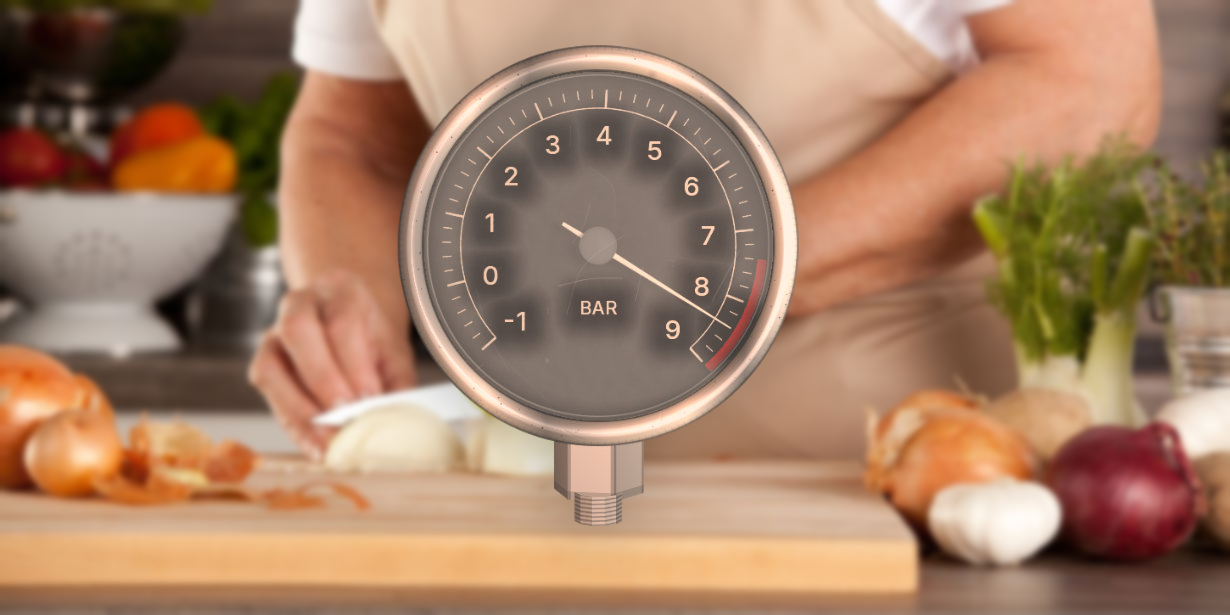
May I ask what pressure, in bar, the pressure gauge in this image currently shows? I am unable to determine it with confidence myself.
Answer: 8.4 bar
